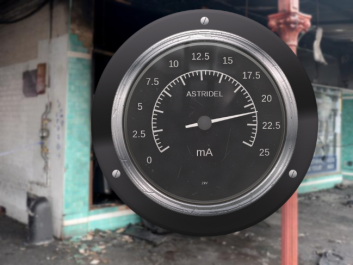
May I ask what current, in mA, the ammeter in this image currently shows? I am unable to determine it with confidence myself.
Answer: 21 mA
